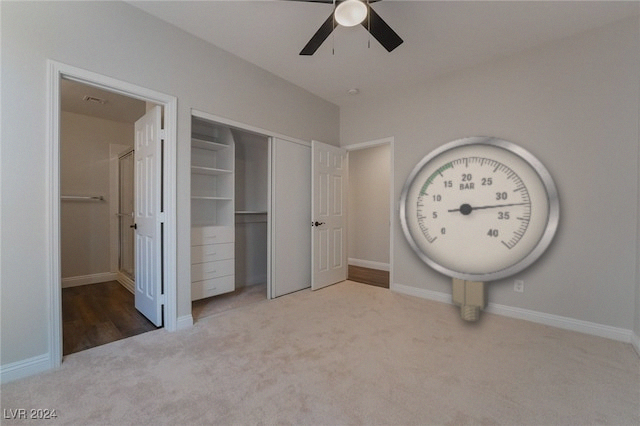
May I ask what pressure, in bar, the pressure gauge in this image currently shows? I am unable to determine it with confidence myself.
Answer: 32.5 bar
